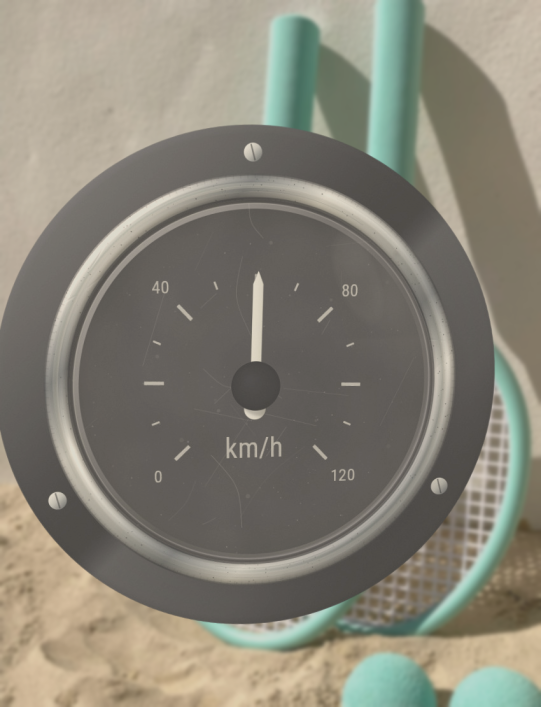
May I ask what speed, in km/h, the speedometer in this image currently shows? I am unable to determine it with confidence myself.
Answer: 60 km/h
